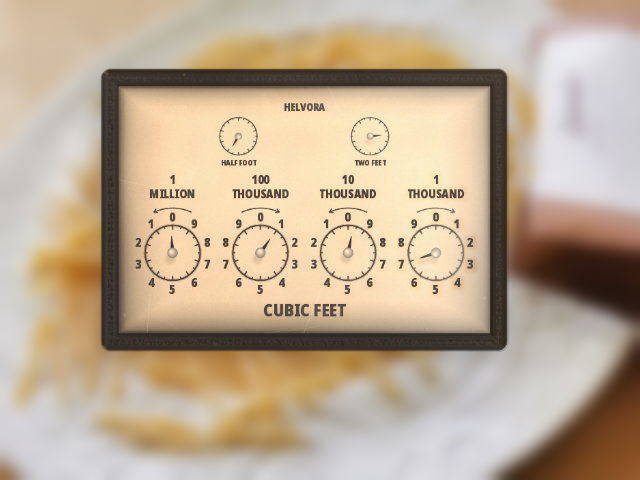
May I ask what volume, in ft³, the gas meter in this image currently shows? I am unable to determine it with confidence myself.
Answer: 9700 ft³
